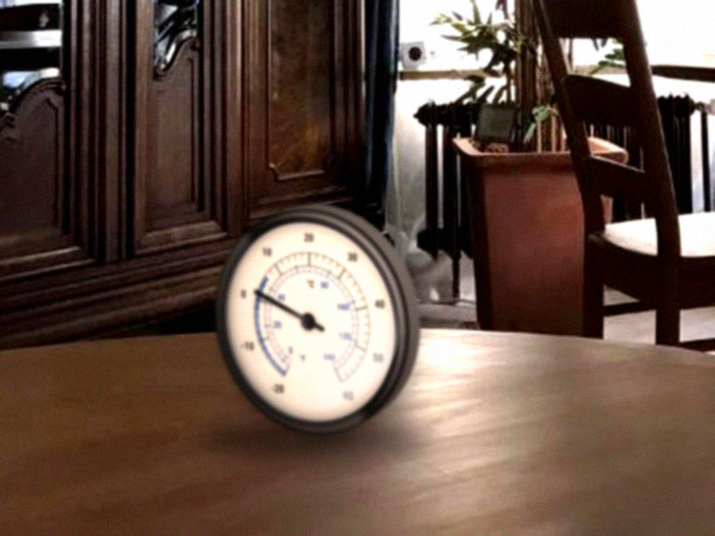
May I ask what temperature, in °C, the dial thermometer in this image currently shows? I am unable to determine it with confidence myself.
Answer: 2 °C
